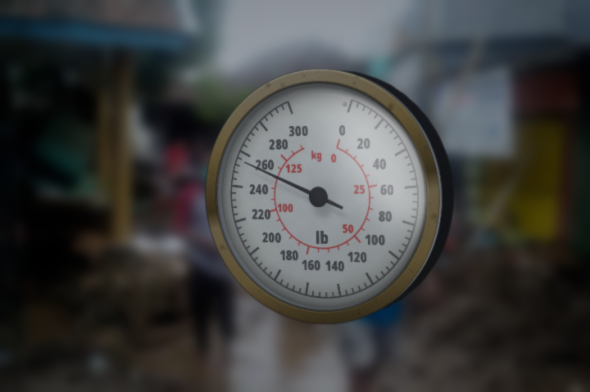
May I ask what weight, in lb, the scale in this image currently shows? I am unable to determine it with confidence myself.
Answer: 256 lb
